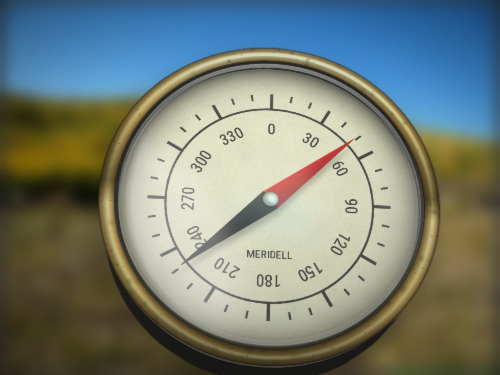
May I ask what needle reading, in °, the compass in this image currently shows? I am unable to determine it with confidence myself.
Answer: 50 °
